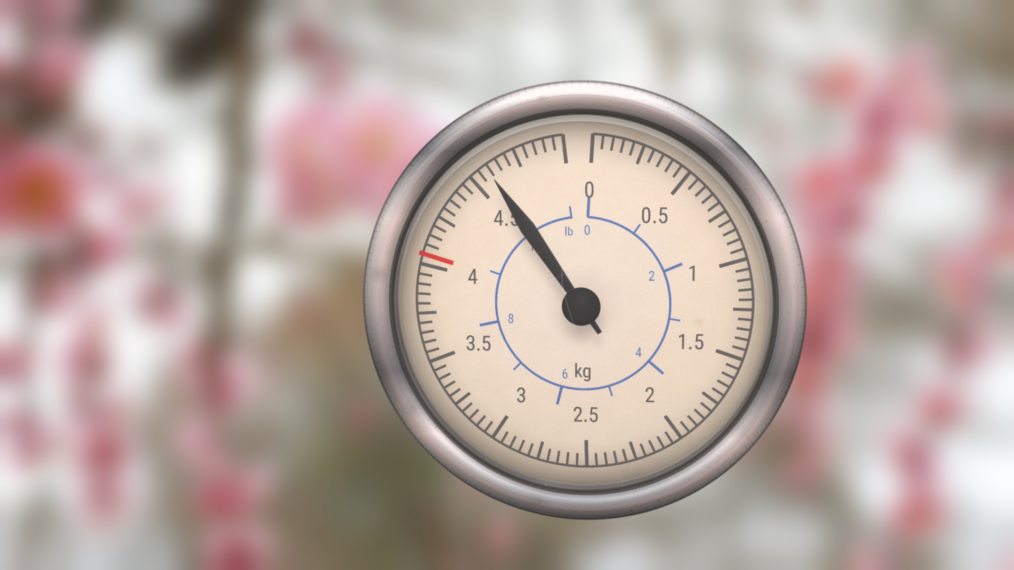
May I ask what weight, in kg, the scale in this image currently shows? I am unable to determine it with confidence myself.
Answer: 4.6 kg
